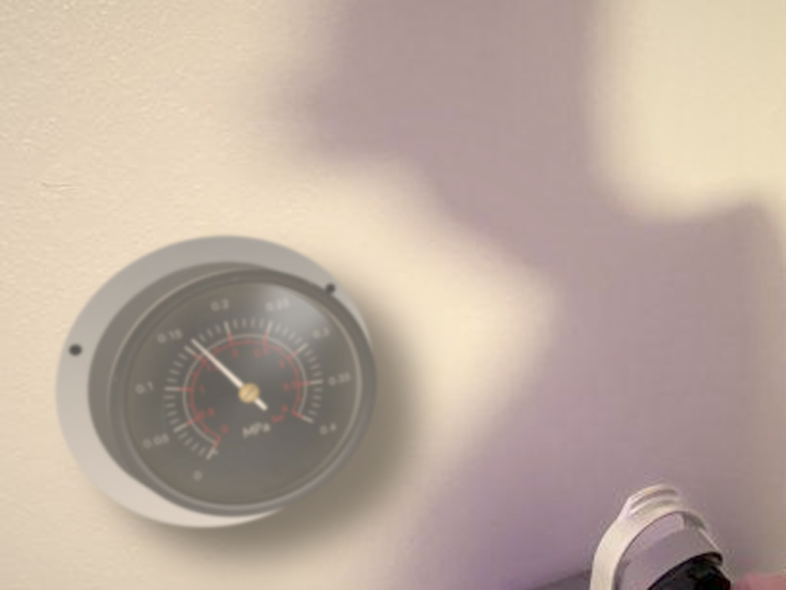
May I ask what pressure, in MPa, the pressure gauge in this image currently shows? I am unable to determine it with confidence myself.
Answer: 0.16 MPa
